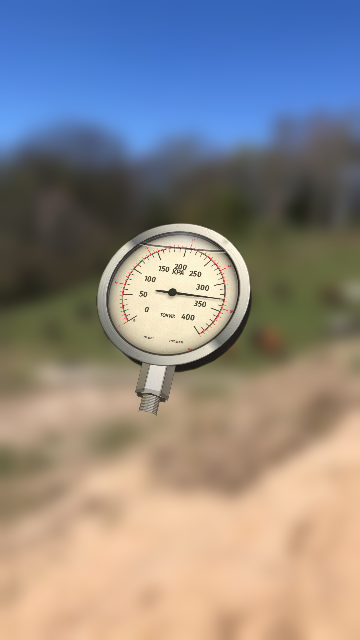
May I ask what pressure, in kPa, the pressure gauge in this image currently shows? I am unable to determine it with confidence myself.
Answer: 330 kPa
